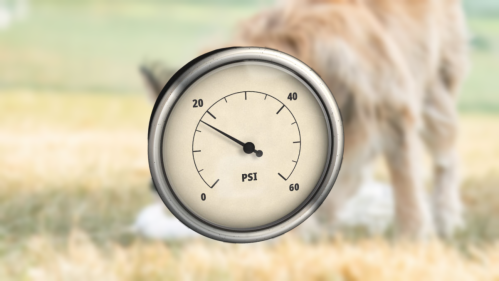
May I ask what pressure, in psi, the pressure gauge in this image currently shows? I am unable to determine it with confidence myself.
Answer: 17.5 psi
